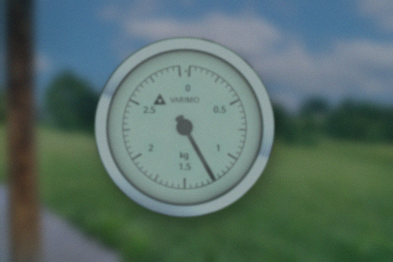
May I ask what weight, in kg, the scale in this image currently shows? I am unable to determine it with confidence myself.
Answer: 1.25 kg
